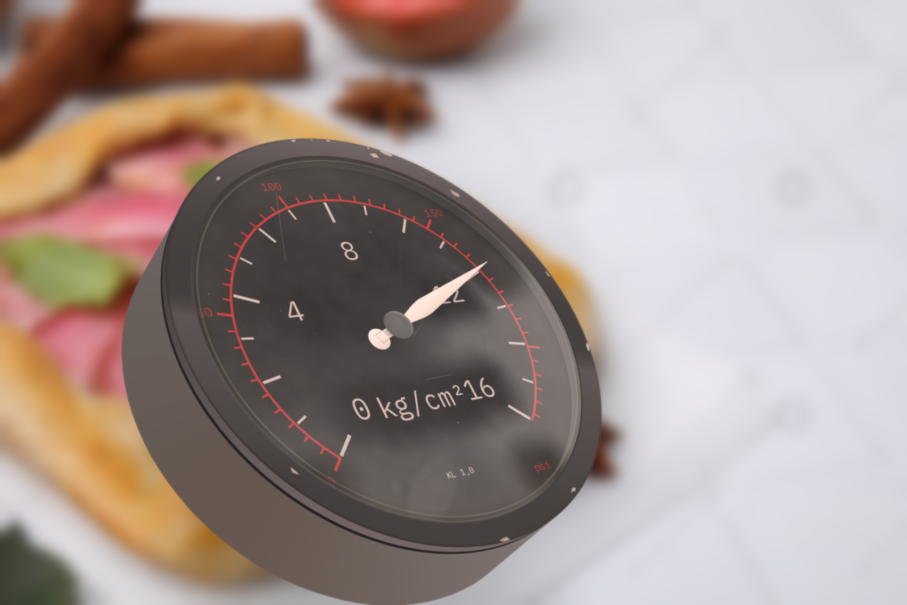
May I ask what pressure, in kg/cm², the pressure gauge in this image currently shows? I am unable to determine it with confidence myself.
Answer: 12 kg/cm²
